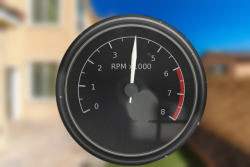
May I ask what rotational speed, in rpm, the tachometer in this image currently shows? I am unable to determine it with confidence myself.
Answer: 4000 rpm
